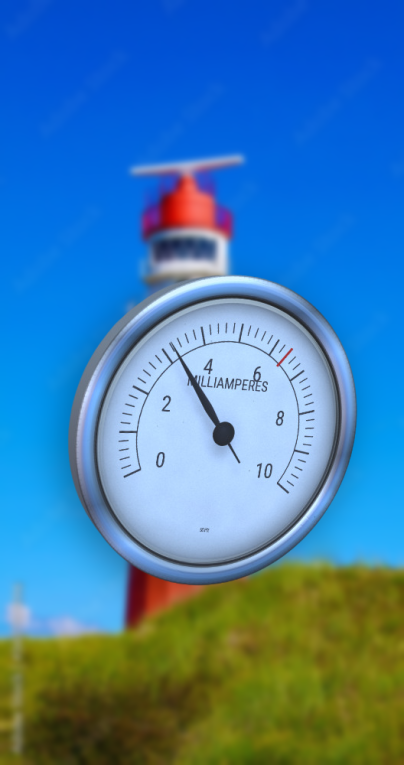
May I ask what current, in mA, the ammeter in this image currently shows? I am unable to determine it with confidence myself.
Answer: 3.2 mA
